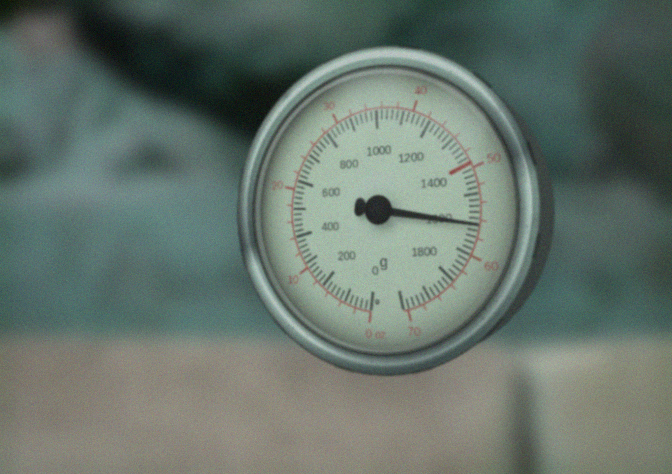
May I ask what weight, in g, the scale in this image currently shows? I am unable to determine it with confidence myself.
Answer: 1600 g
